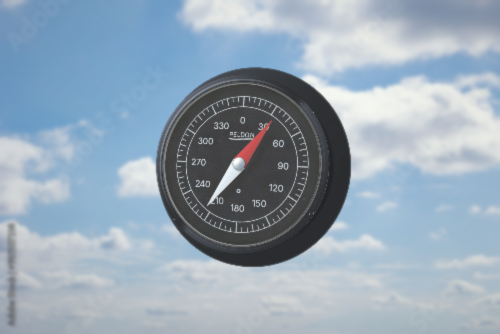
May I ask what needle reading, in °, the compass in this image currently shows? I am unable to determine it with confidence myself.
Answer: 35 °
